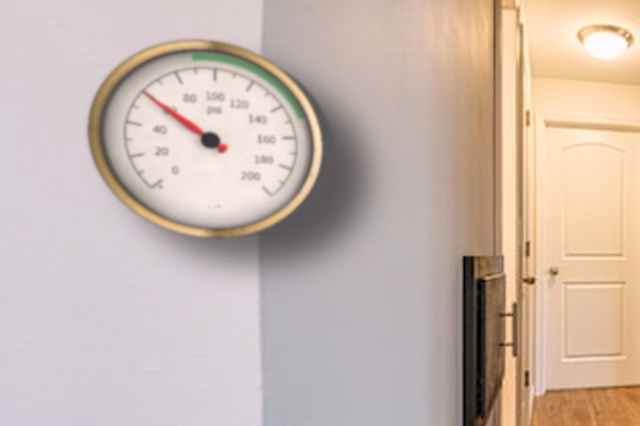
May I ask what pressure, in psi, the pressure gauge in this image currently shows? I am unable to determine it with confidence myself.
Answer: 60 psi
